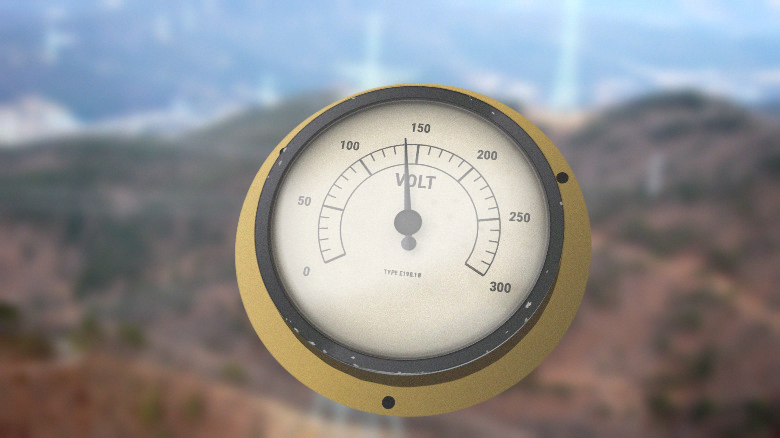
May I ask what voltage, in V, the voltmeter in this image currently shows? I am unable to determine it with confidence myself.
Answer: 140 V
